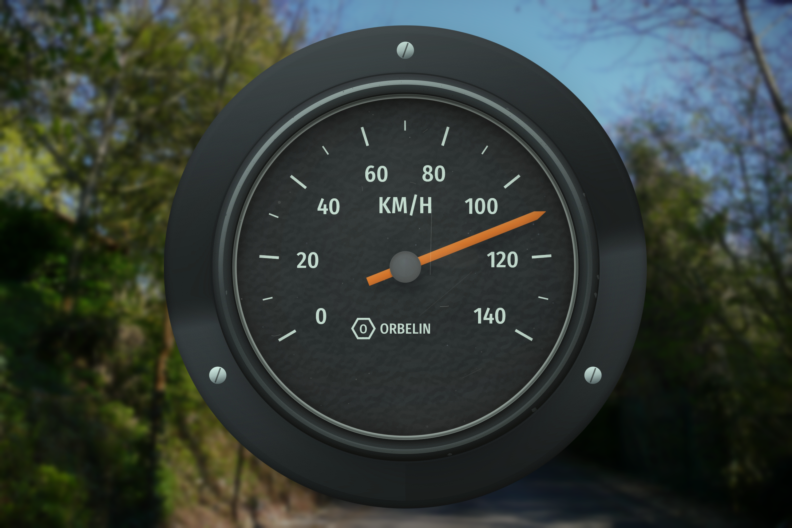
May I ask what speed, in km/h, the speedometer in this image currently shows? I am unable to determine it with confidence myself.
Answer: 110 km/h
